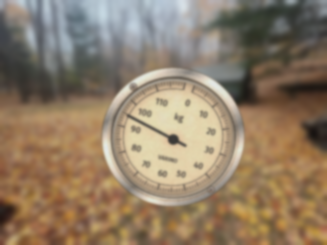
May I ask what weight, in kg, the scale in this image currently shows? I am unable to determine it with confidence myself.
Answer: 95 kg
